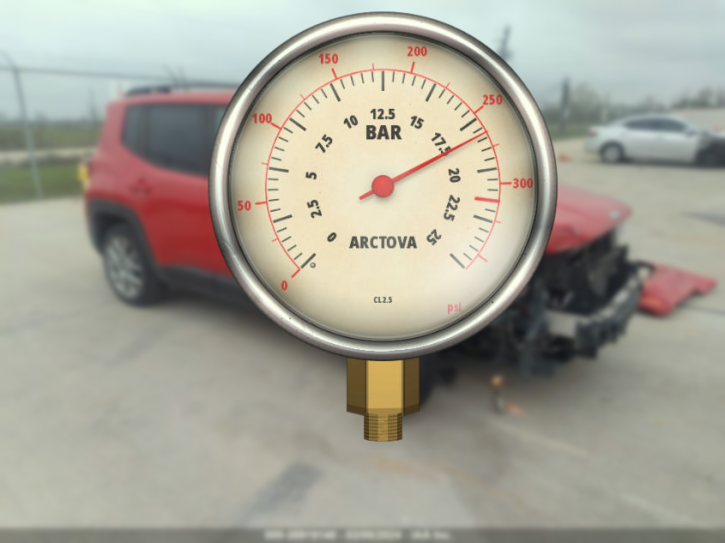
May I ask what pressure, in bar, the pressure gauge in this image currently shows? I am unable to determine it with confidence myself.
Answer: 18.25 bar
